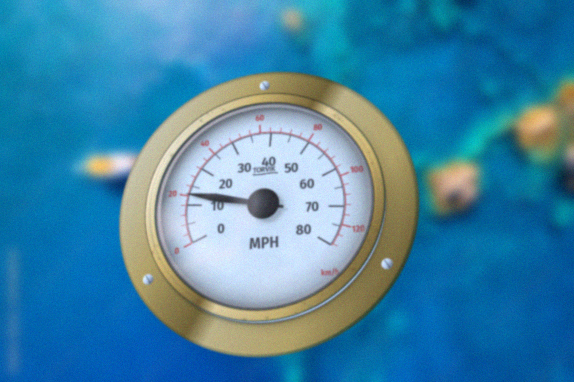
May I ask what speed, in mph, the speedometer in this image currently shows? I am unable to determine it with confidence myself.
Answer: 12.5 mph
